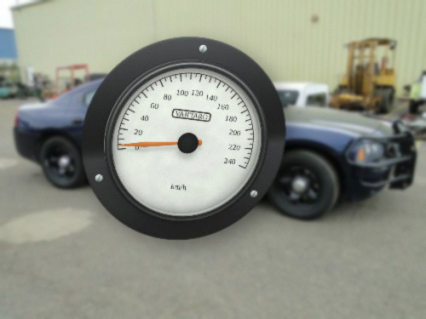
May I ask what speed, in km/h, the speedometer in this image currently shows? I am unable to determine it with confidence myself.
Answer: 5 km/h
